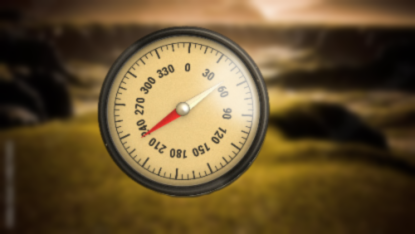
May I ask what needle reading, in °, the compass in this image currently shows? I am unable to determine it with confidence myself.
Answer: 230 °
